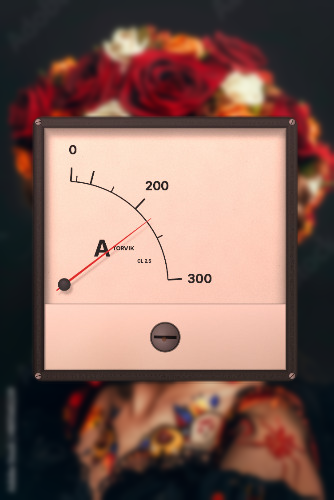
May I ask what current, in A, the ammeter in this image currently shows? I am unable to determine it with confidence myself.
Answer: 225 A
